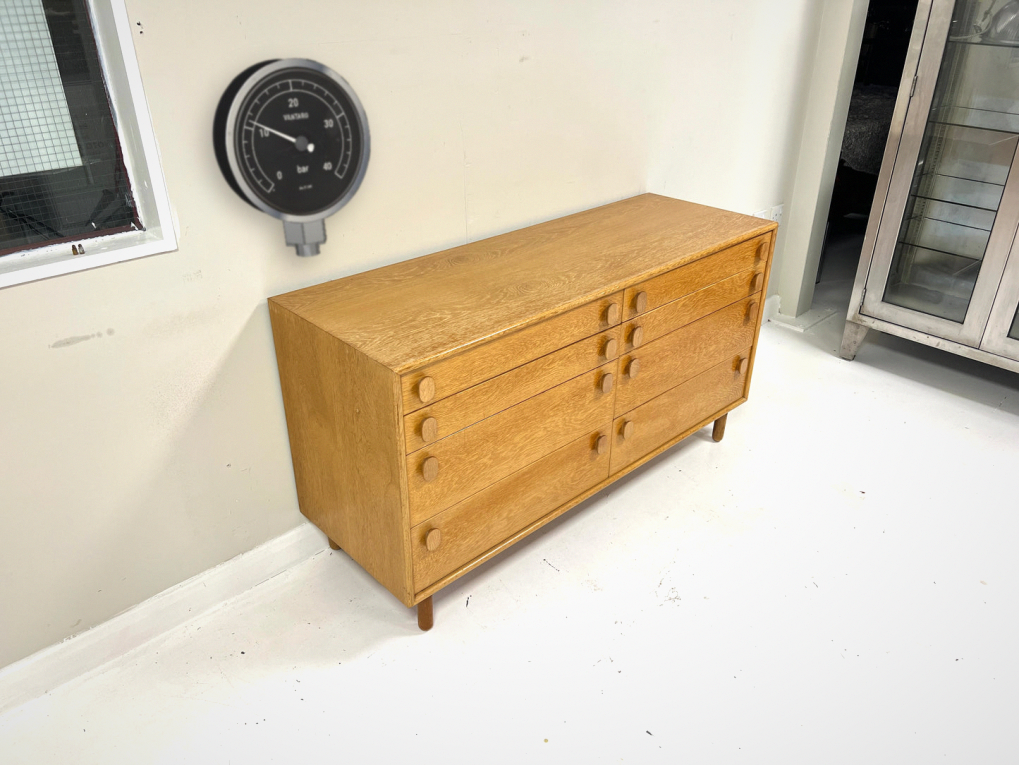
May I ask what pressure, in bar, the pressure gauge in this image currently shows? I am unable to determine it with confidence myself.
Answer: 11 bar
